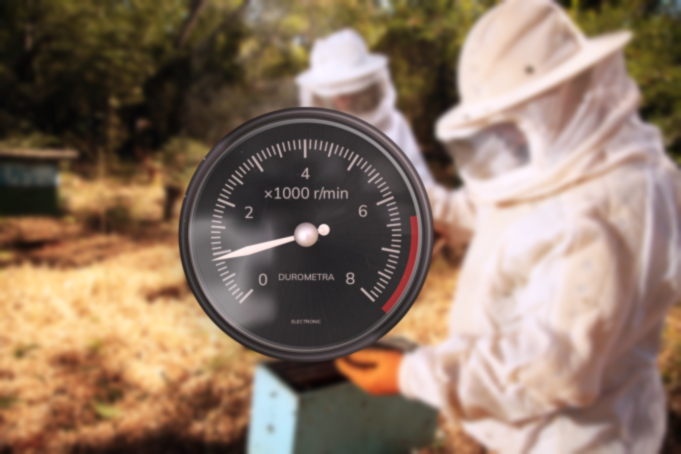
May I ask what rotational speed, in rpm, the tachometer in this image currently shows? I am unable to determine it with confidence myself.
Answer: 900 rpm
